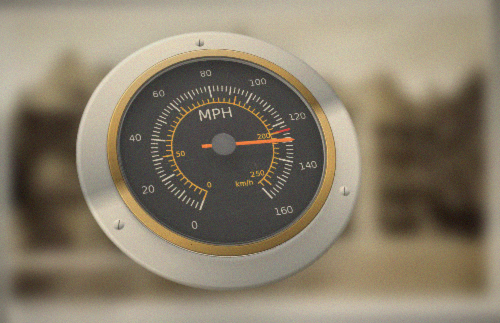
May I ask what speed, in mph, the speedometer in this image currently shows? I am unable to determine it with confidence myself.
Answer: 130 mph
